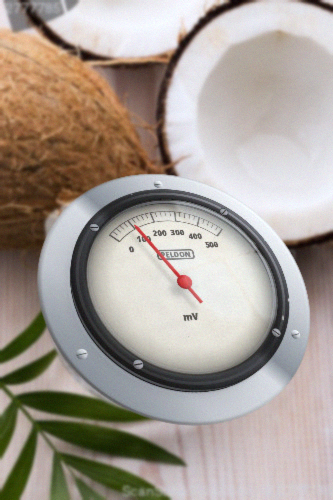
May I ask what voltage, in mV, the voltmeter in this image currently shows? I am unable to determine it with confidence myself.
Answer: 100 mV
